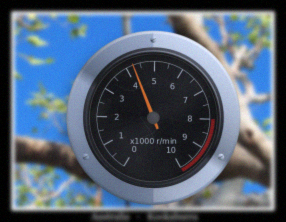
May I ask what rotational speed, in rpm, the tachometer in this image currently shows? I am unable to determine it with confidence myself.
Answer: 4250 rpm
